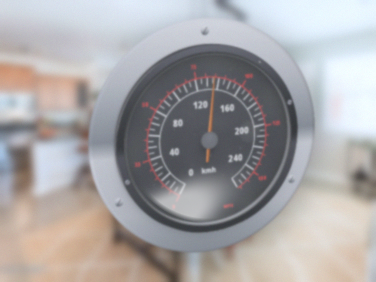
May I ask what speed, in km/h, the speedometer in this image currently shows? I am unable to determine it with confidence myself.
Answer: 135 km/h
